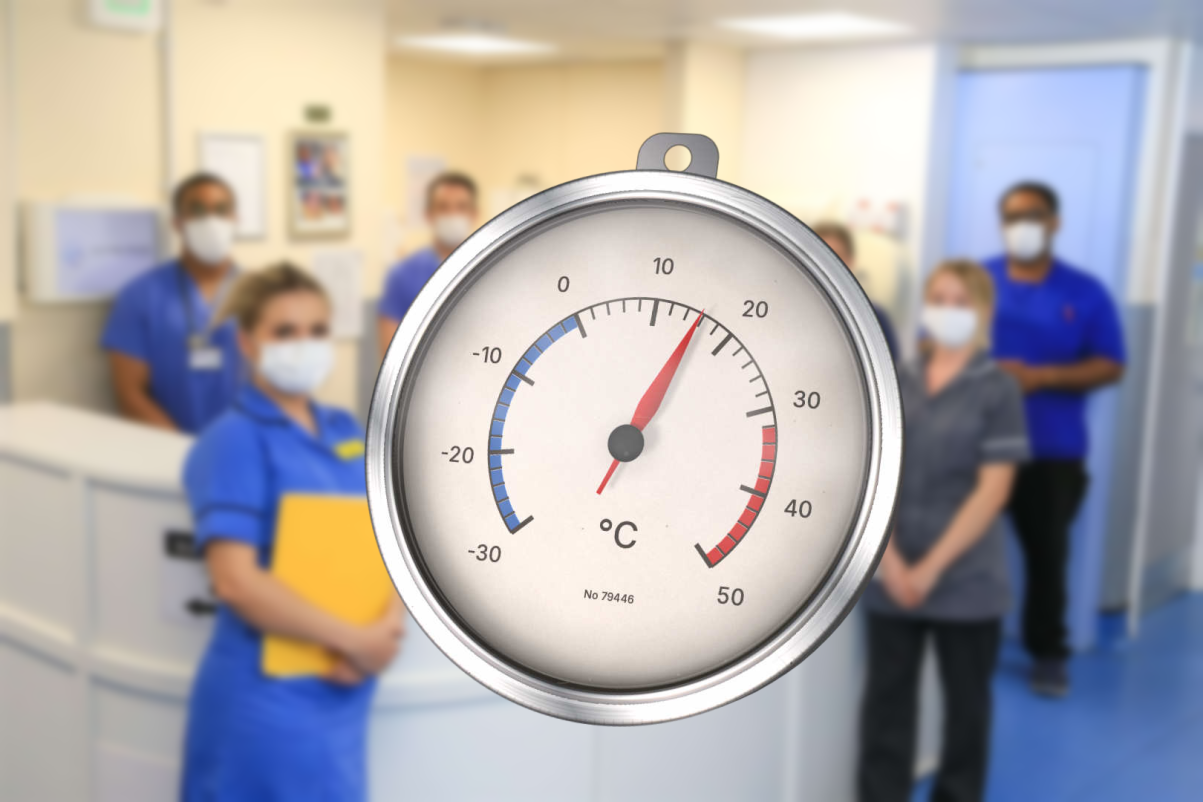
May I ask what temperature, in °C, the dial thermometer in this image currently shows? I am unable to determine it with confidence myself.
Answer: 16 °C
